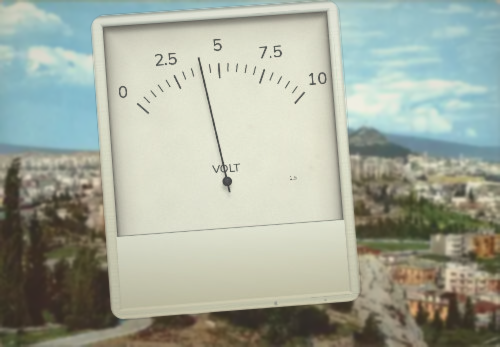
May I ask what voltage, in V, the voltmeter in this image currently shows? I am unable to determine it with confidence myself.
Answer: 4 V
